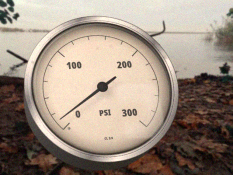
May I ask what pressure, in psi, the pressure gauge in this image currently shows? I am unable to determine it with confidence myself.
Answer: 10 psi
